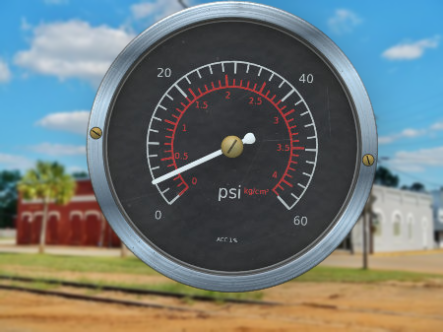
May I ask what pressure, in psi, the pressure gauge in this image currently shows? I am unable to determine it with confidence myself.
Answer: 4 psi
